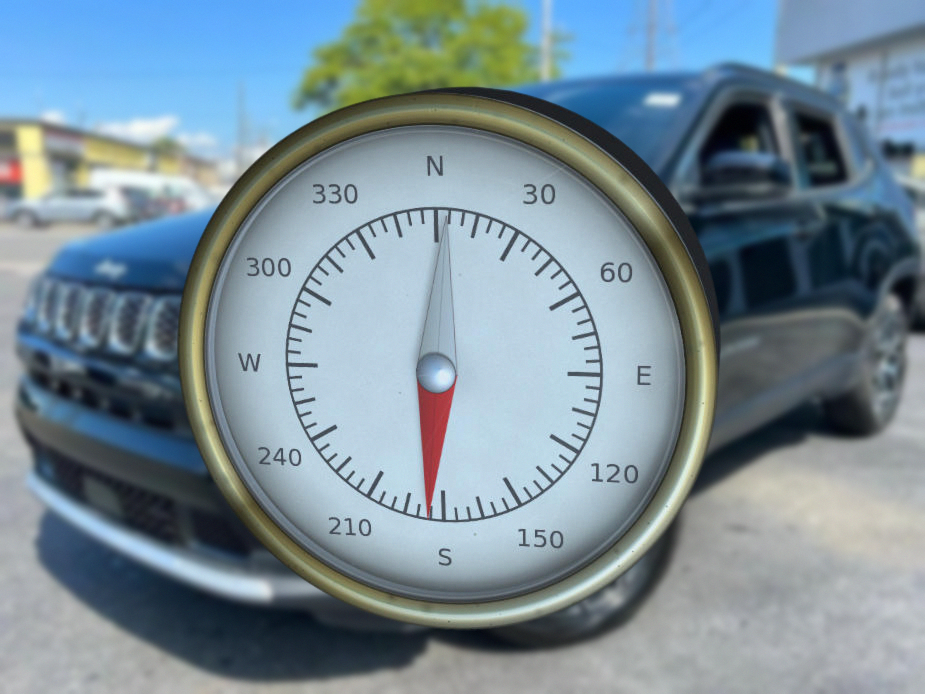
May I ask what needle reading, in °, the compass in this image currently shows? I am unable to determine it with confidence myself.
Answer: 185 °
